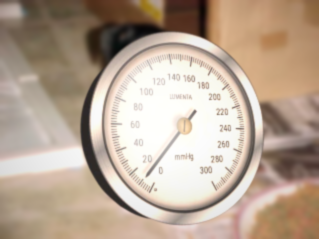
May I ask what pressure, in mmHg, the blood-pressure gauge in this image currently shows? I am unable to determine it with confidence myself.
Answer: 10 mmHg
